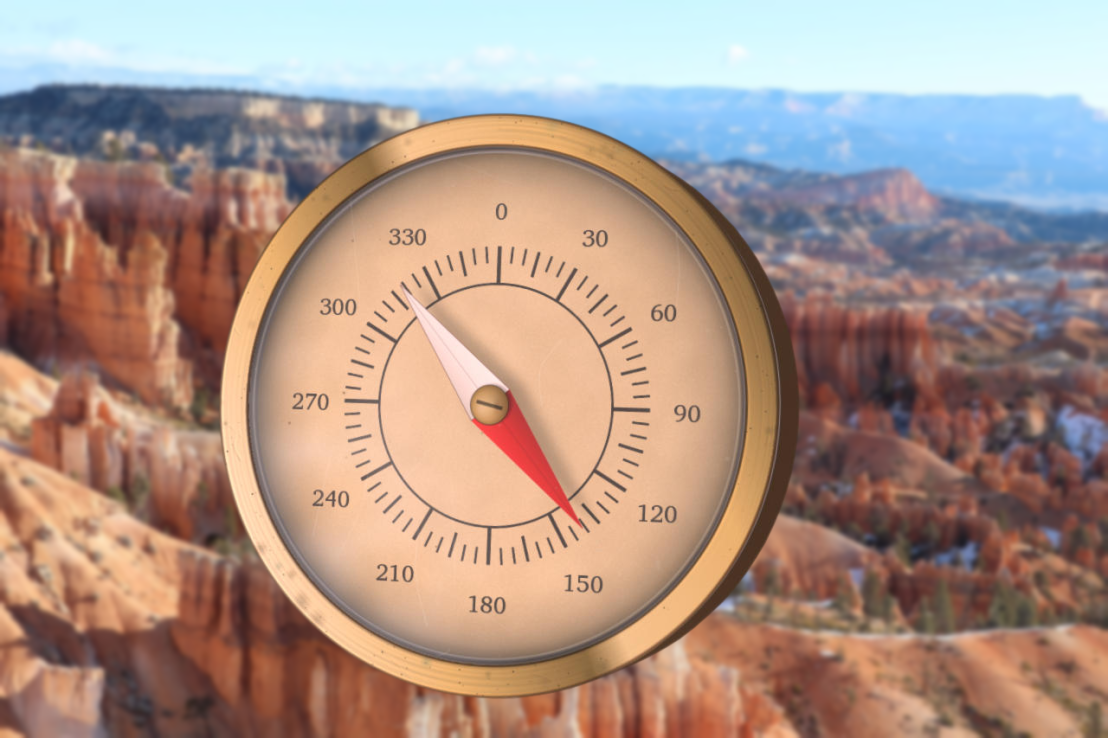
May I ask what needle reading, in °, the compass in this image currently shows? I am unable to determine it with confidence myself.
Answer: 140 °
